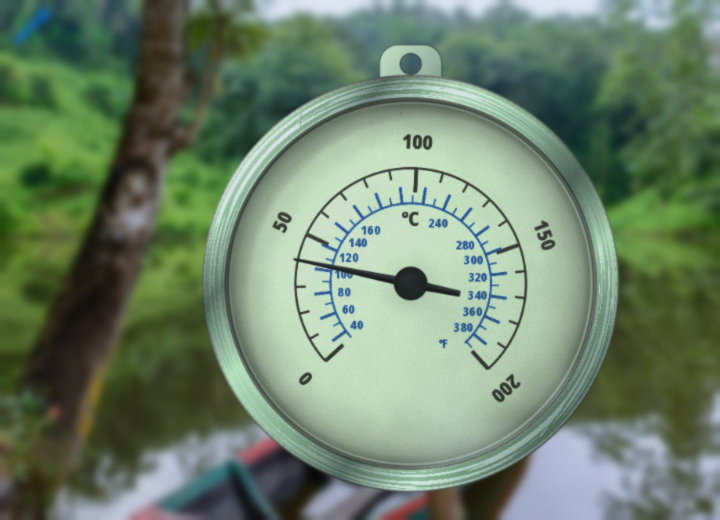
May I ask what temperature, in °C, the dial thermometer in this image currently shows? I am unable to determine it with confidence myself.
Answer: 40 °C
